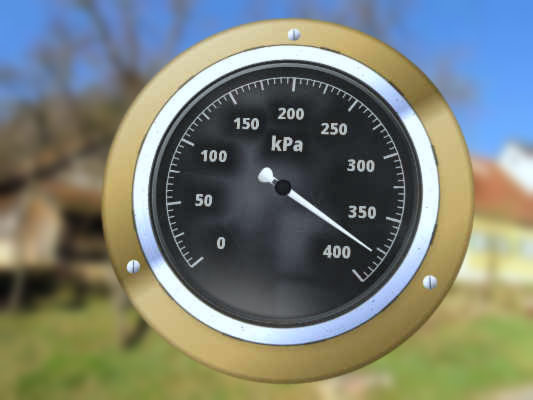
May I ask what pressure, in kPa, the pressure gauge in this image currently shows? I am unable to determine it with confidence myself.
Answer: 380 kPa
